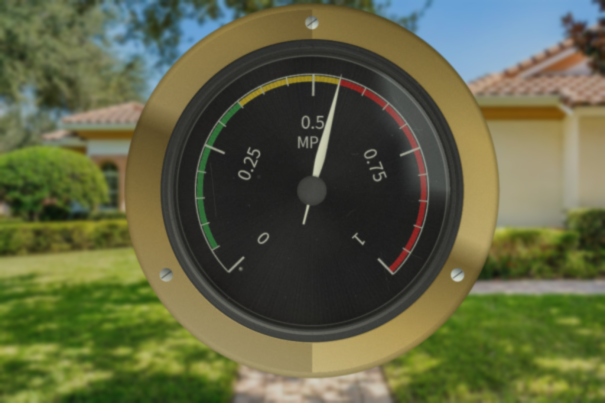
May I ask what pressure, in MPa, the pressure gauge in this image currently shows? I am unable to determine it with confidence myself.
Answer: 0.55 MPa
